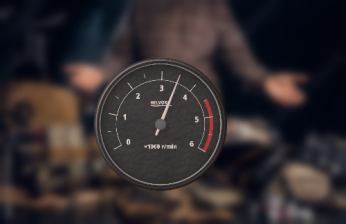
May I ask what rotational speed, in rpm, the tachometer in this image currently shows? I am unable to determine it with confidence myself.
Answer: 3500 rpm
